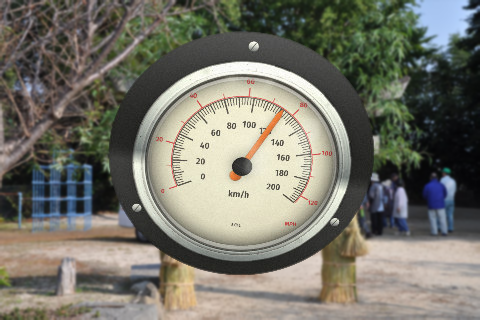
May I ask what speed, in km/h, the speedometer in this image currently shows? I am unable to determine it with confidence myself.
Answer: 120 km/h
